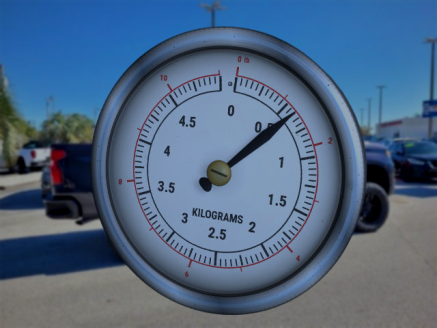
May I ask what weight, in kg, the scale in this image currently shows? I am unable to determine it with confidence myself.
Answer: 0.6 kg
